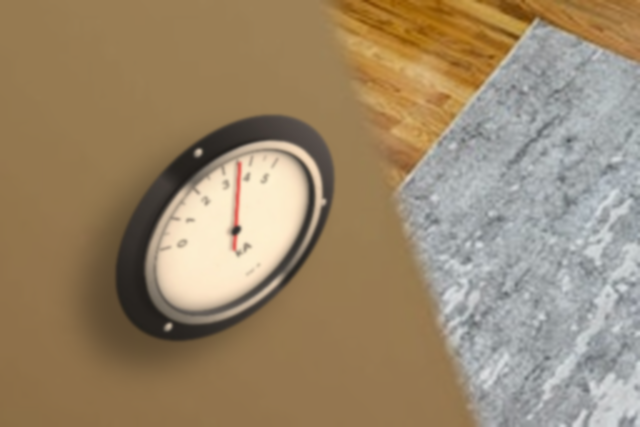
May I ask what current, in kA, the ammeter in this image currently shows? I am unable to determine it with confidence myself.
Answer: 3.5 kA
